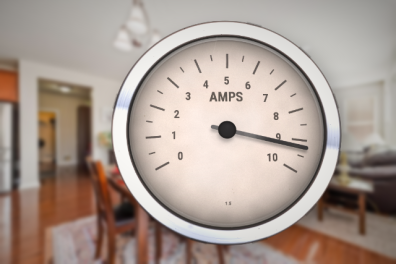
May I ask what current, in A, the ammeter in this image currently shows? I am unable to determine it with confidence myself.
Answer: 9.25 A
